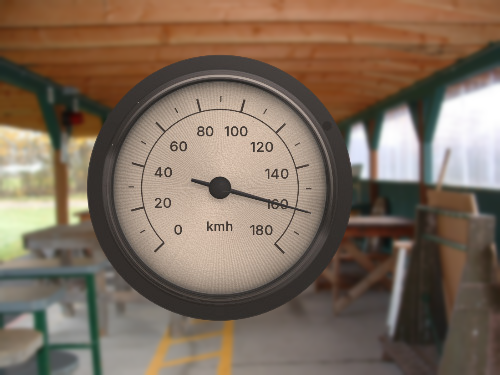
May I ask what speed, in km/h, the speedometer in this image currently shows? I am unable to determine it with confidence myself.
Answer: 160 km/h
